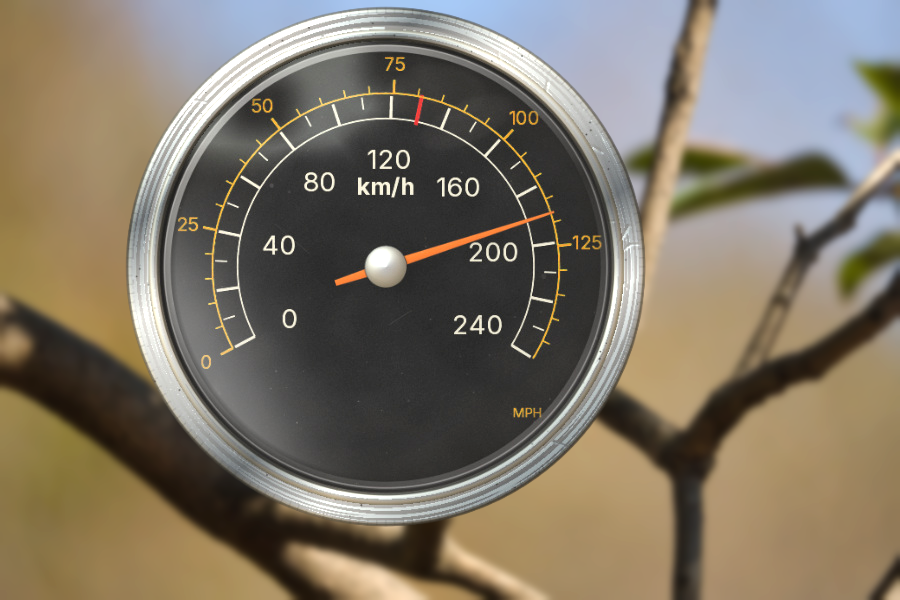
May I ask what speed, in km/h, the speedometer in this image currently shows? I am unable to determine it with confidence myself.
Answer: 190 km/h
